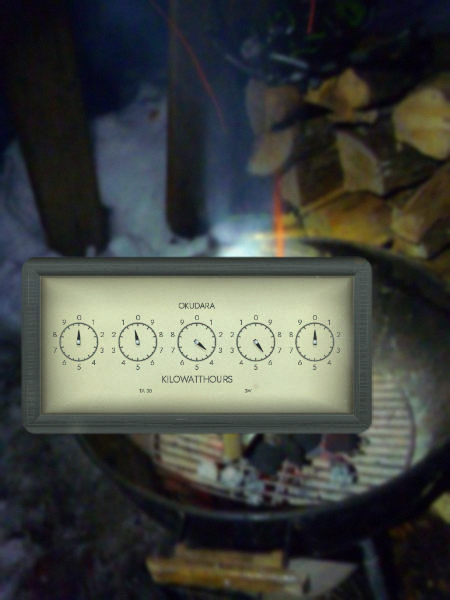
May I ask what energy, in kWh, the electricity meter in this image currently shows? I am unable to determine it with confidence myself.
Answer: 360 kWh
